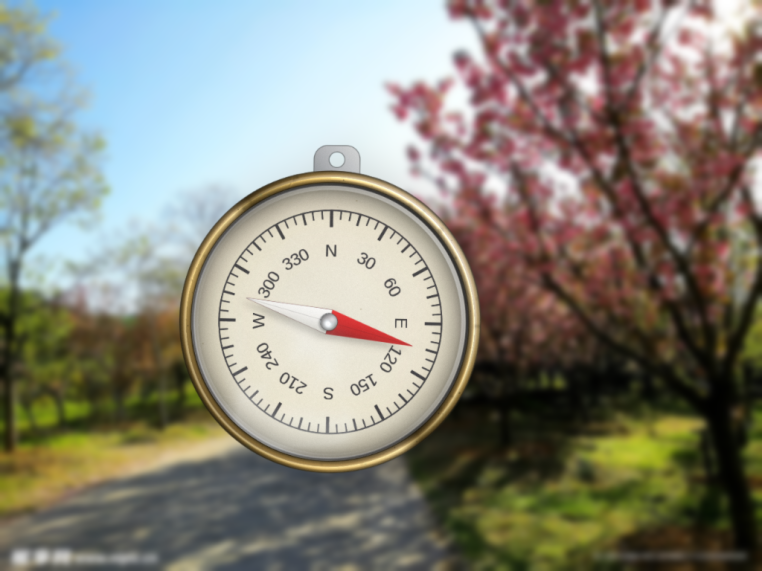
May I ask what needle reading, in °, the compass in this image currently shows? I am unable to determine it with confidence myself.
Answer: 105 °
